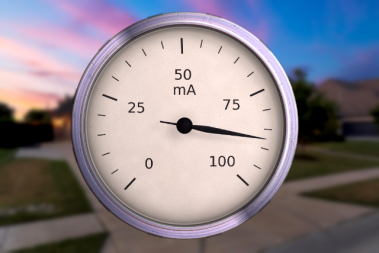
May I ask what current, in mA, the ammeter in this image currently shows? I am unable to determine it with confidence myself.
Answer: 87.5 mA
